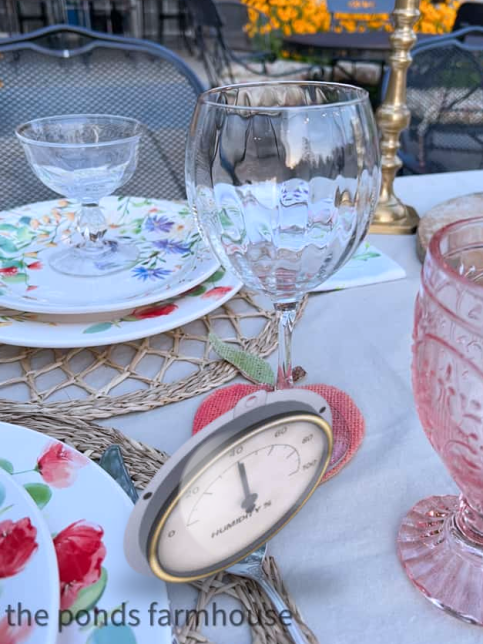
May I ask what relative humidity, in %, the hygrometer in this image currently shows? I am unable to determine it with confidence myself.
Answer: 40 %
